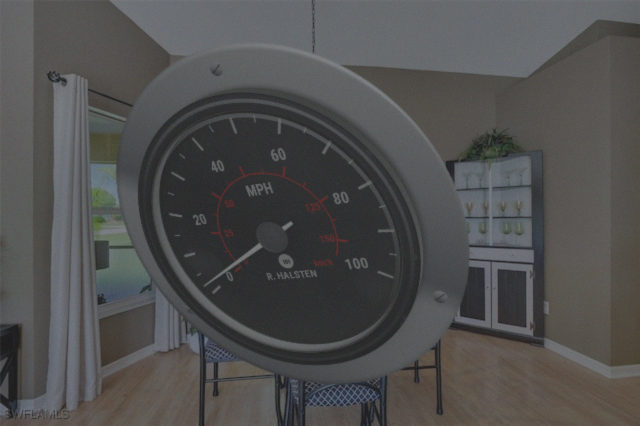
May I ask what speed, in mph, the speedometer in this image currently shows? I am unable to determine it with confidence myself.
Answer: 2.5 mph
